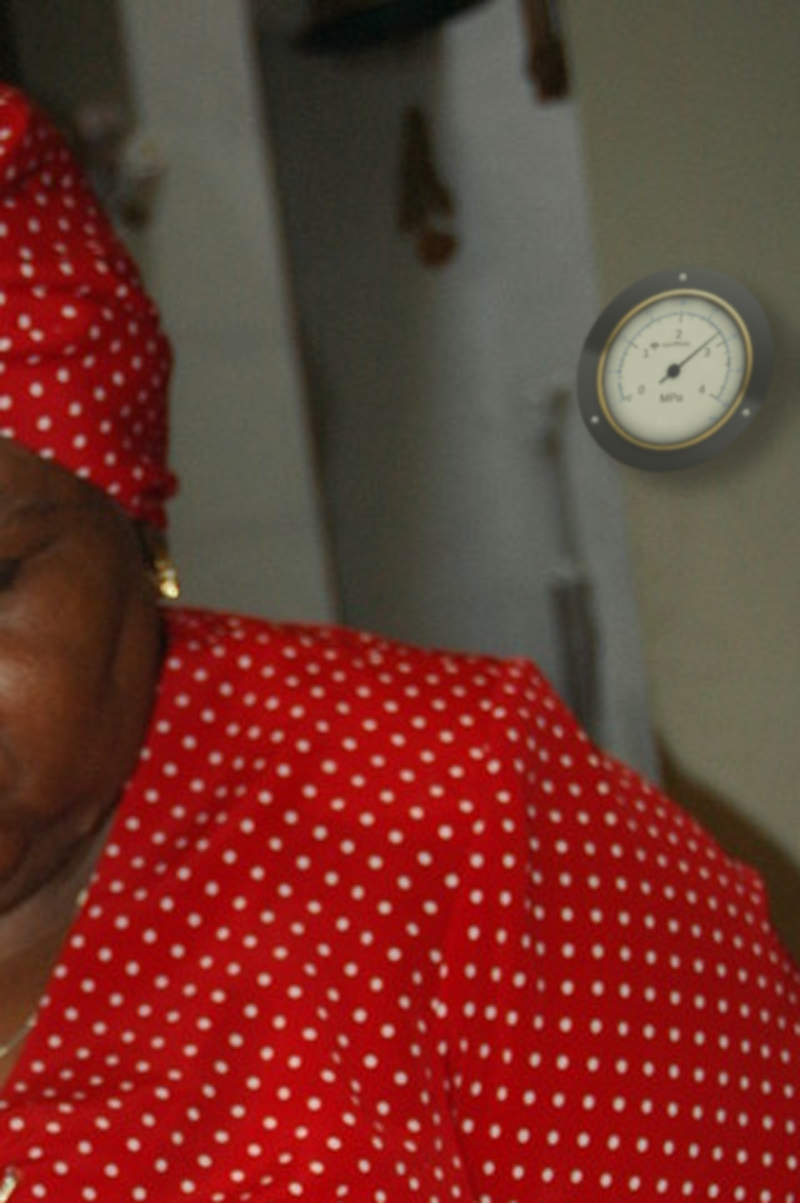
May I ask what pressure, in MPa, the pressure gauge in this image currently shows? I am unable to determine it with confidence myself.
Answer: 2.8 MPa
